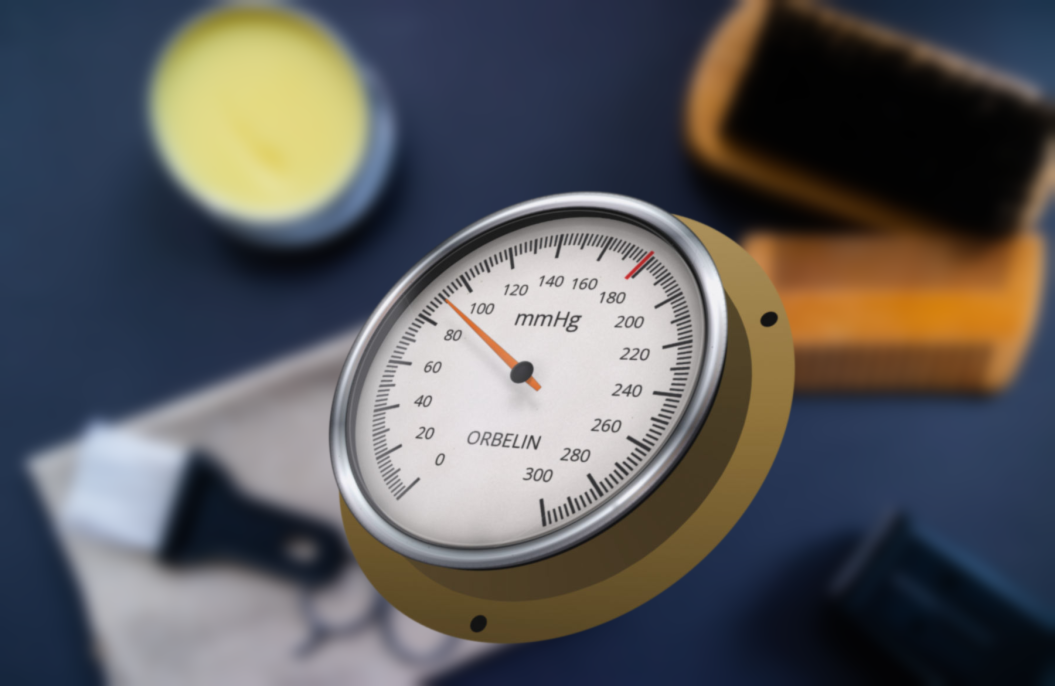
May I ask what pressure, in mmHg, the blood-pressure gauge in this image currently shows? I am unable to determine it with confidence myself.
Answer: 90 mmHg
